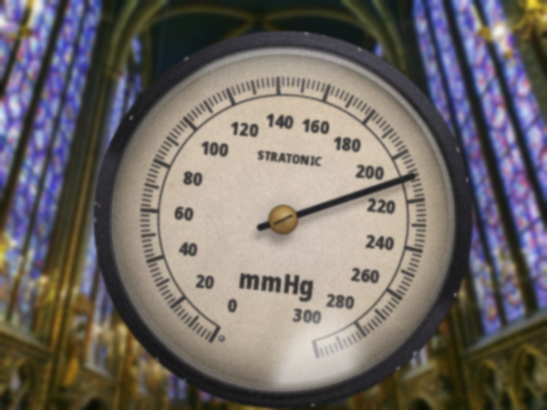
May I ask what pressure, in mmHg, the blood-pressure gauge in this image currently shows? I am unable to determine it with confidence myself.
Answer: 210 mmHg
